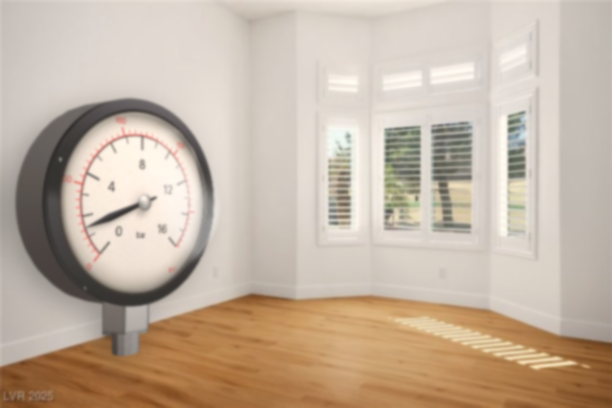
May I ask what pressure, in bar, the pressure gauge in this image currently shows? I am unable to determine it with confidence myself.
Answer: 1.5 bar
